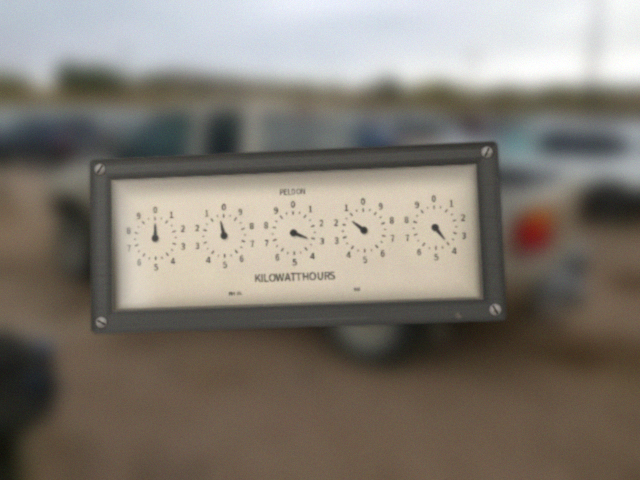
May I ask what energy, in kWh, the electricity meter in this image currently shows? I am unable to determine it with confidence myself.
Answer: 314 kWh
